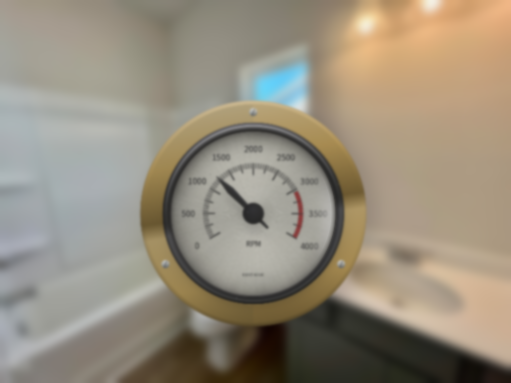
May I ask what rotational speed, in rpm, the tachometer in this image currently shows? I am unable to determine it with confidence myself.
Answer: 1250 rpm
